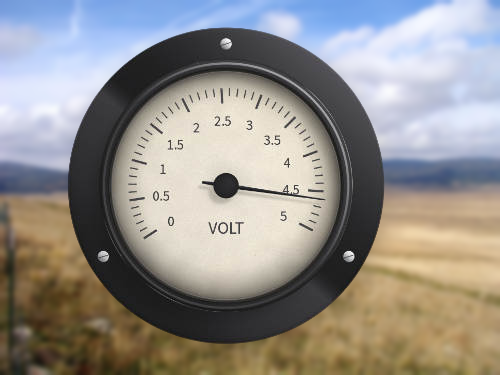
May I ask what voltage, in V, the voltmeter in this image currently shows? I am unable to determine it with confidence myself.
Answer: 4.6 V
